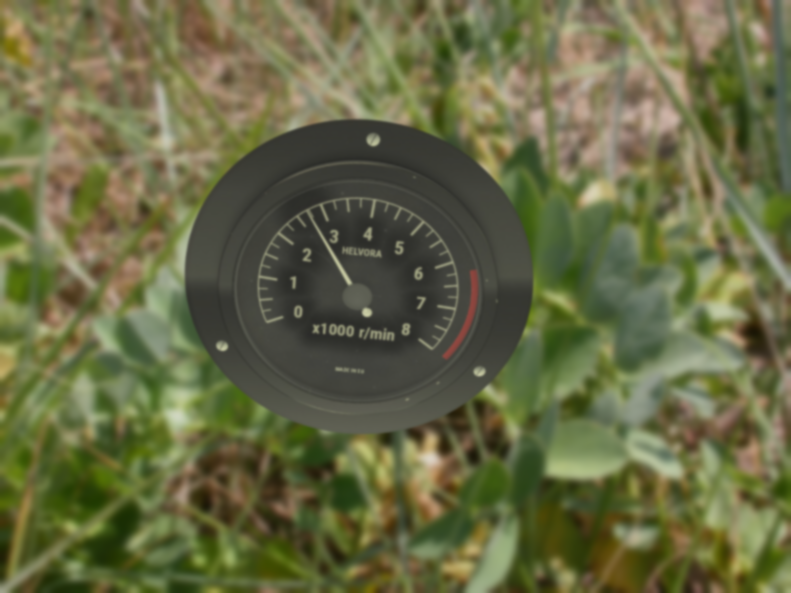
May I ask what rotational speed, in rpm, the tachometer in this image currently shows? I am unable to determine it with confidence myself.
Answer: 2750 rpm
